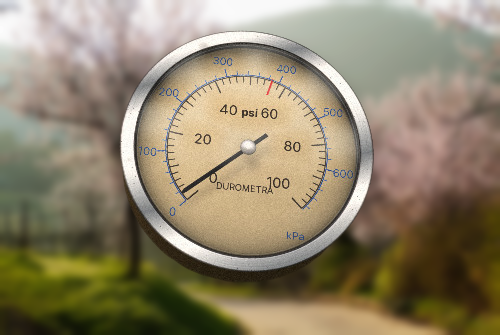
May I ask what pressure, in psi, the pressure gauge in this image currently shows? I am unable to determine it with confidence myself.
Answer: 2 psi
